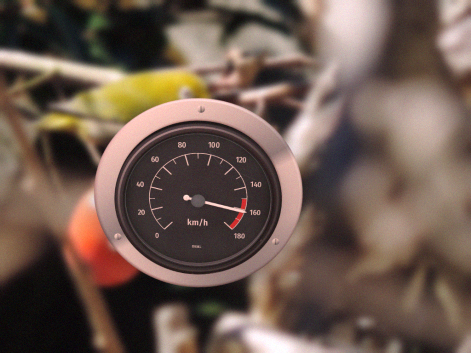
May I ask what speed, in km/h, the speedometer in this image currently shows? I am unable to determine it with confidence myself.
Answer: 160 km/h
